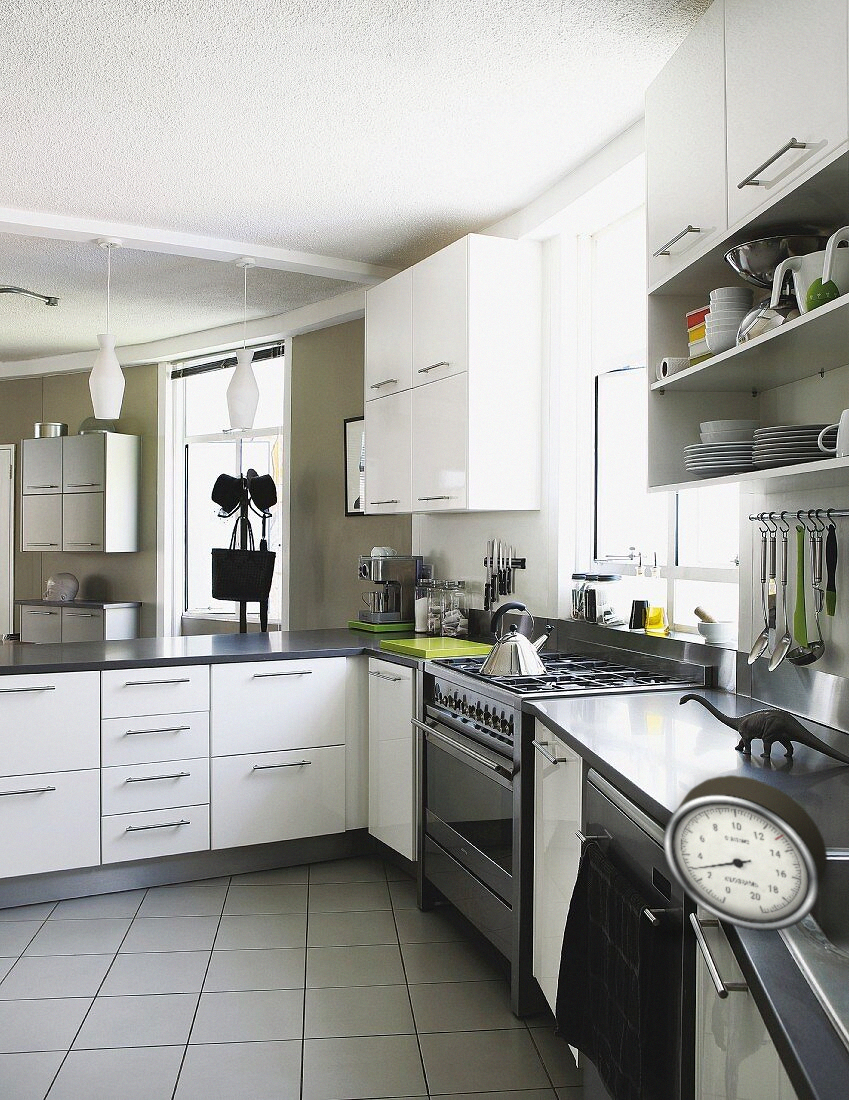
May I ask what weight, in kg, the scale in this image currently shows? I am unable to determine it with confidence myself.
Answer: 3 kg
